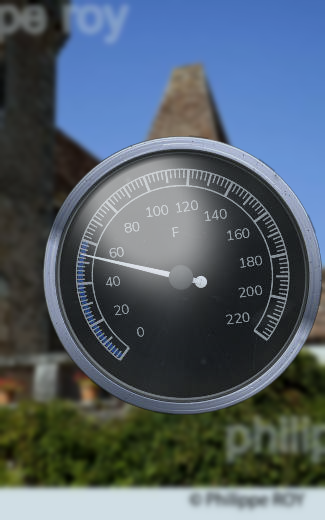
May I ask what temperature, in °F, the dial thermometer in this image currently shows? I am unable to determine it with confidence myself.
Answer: 54 °F
